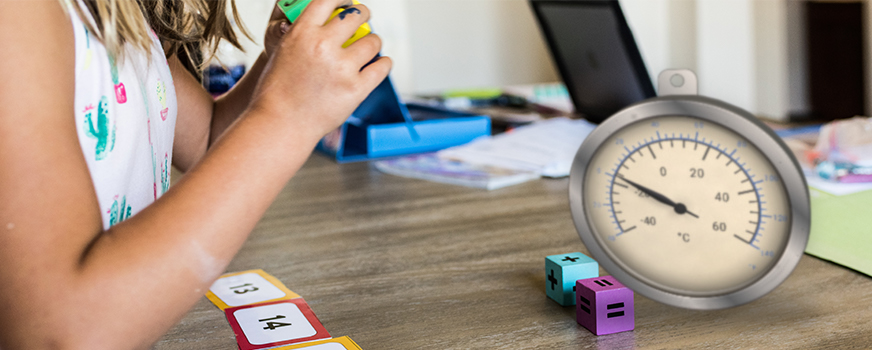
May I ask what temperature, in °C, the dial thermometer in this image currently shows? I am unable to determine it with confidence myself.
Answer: -16 °C
